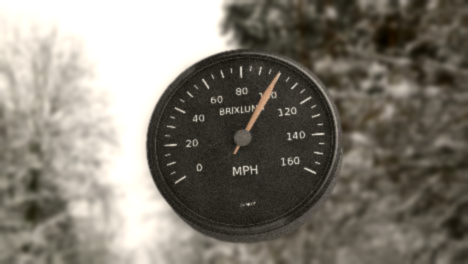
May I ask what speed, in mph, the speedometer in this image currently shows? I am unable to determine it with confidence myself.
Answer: 100 mph
